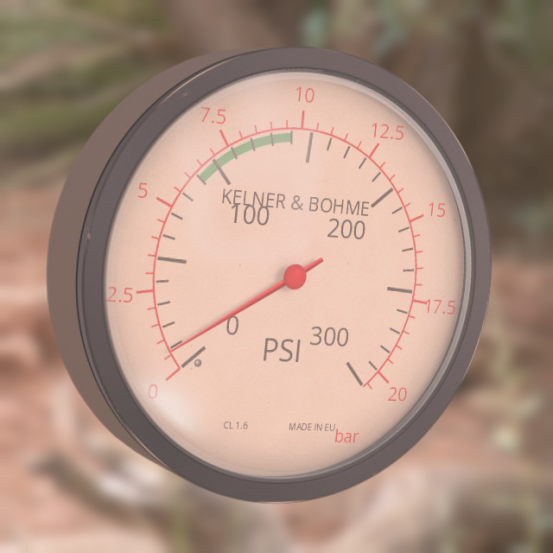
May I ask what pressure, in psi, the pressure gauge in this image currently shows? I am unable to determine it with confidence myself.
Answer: 10 psi
